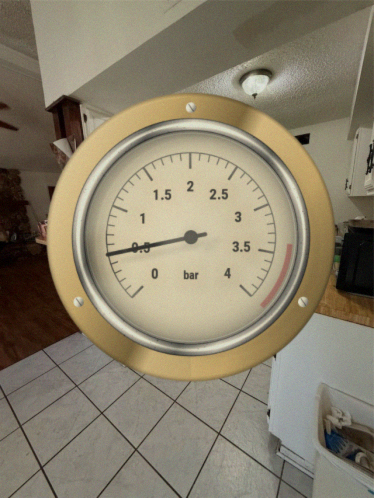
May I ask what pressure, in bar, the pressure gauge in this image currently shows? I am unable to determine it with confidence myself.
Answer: 0.5 bar
